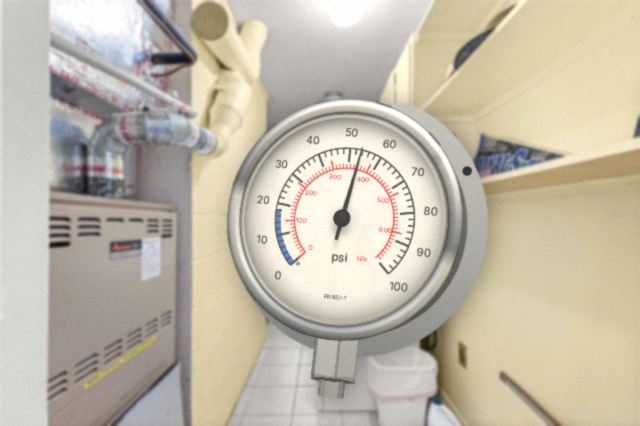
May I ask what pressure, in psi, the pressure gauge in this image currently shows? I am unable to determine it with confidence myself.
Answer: 54 psi
